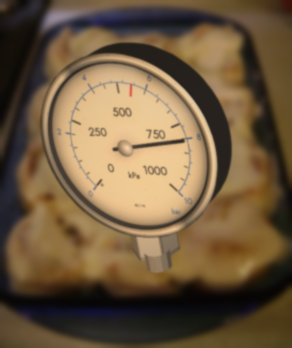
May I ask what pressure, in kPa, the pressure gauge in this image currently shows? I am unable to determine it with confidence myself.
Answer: 800 kPa
